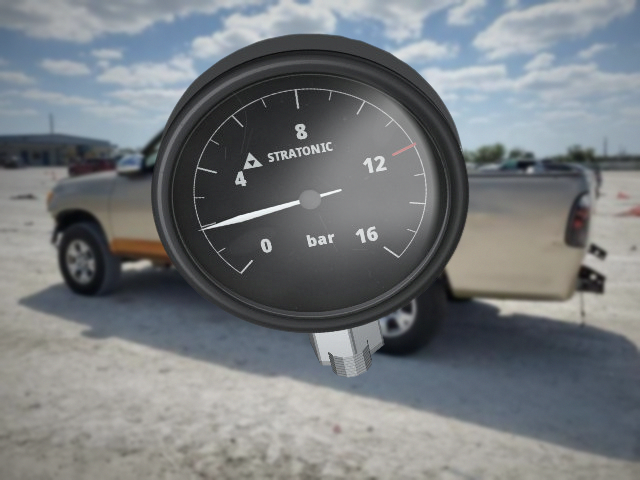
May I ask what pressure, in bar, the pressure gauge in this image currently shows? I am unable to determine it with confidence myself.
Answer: 2 bar
